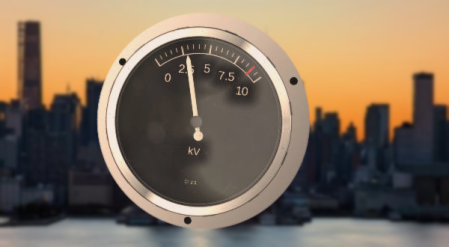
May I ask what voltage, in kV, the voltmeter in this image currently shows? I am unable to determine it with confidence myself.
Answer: 3 kV
